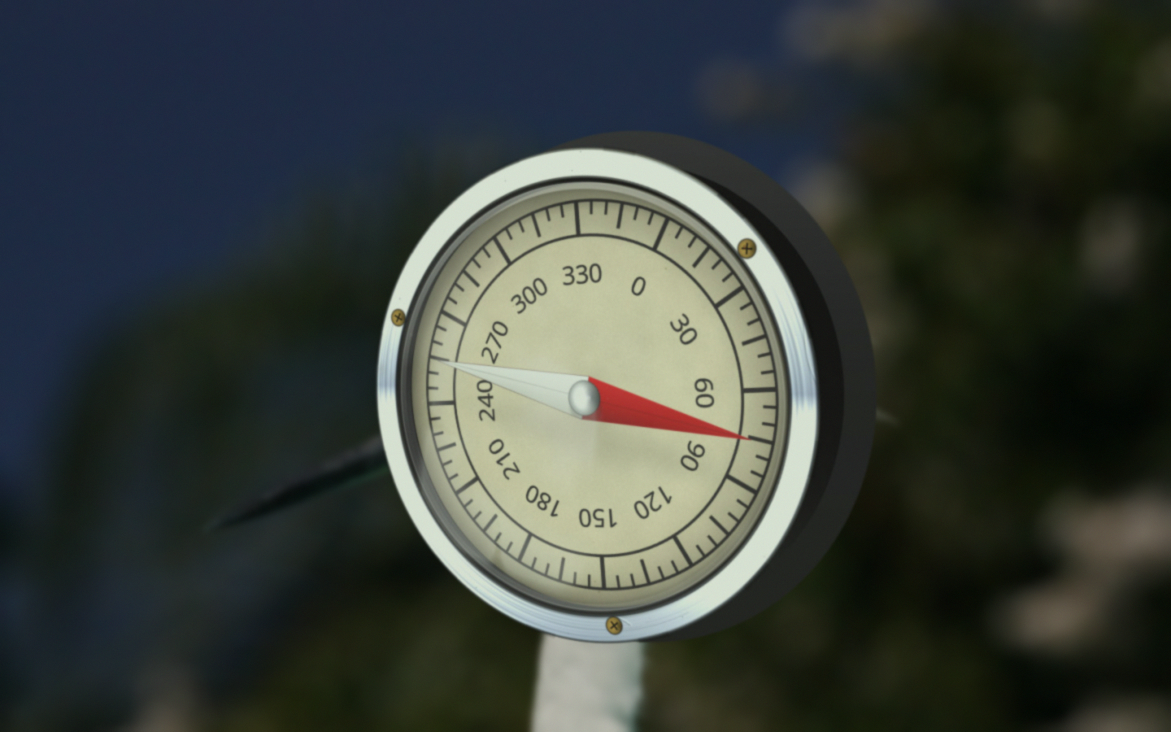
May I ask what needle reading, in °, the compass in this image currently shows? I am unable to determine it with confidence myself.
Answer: 75 °
